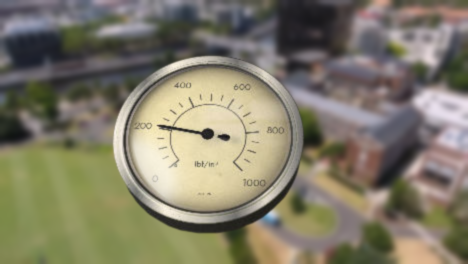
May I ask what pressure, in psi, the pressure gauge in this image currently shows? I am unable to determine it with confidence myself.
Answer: 200 psi
